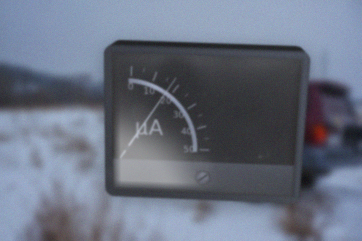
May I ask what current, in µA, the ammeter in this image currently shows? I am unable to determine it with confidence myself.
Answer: 17.5 µA
